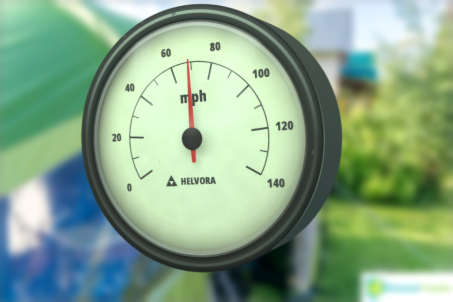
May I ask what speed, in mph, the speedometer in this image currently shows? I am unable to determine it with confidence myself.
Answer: 70 mph
